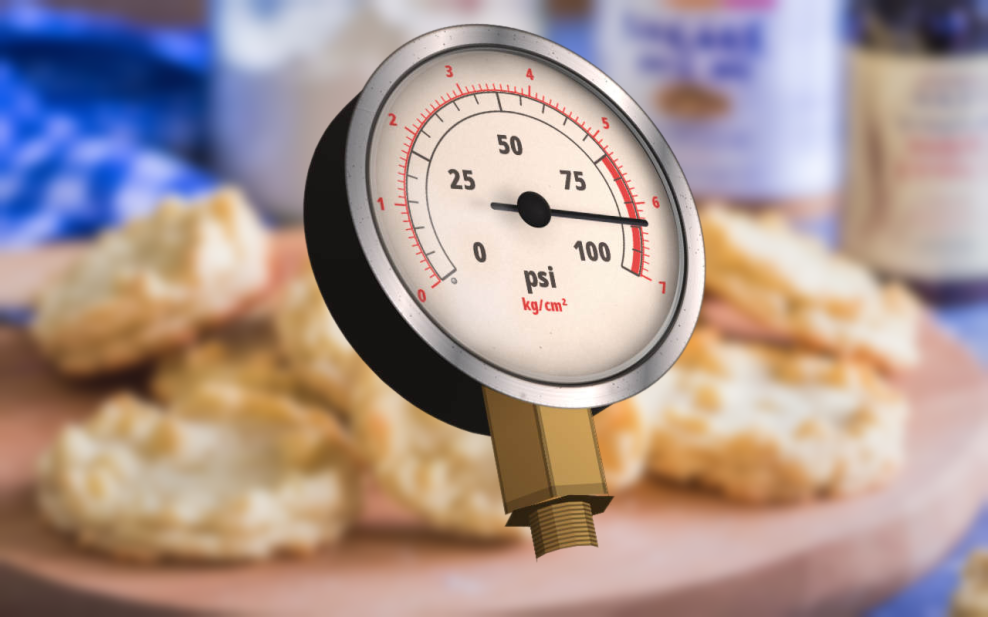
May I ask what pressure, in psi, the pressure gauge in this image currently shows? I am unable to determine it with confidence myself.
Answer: 90 psi
